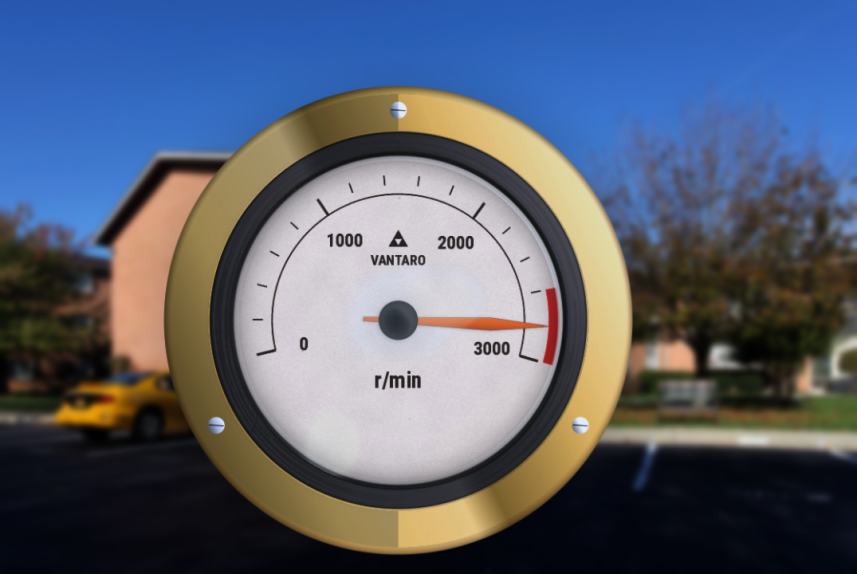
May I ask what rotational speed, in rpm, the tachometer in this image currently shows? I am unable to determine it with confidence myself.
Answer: 2800 rpm
